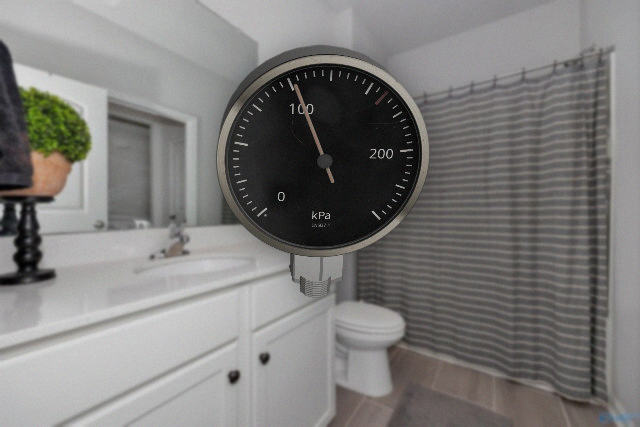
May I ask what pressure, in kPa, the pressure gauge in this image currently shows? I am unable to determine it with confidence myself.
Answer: 102.5 kPa
